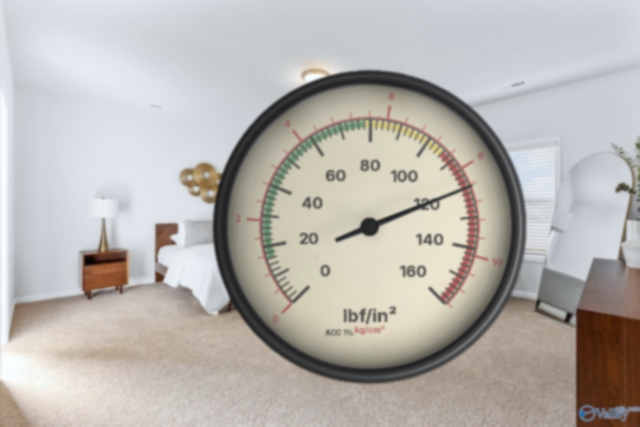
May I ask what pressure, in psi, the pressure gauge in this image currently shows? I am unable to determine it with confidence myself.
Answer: 120 psi
